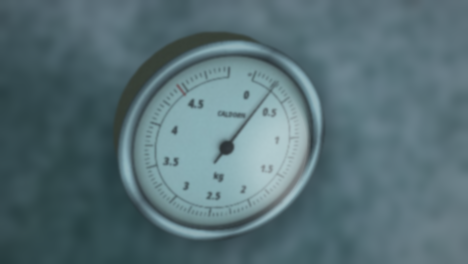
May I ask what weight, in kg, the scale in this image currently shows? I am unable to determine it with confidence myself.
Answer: 0.25 kg
